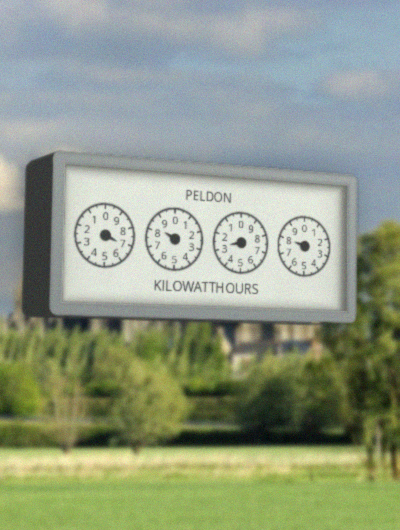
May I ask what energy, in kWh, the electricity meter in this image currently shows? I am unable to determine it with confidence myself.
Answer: 6828 kWh
